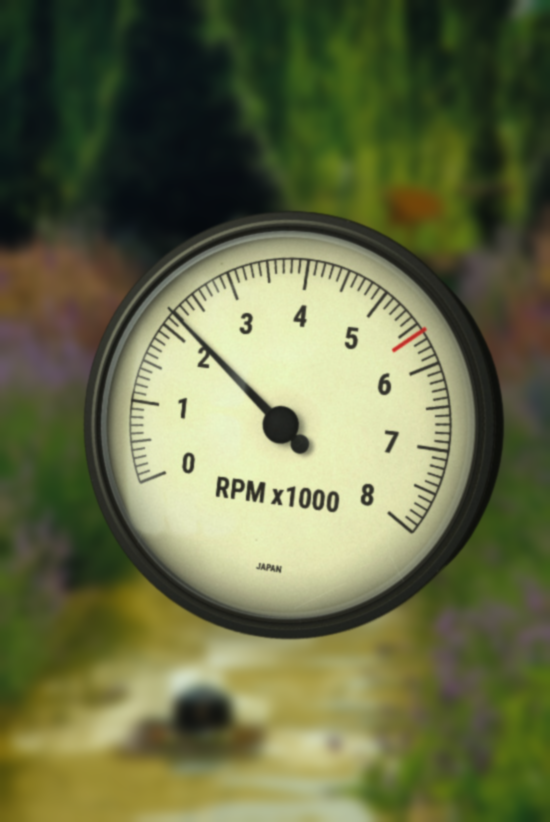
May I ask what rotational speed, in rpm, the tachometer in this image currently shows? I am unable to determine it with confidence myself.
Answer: 2200 rpm
